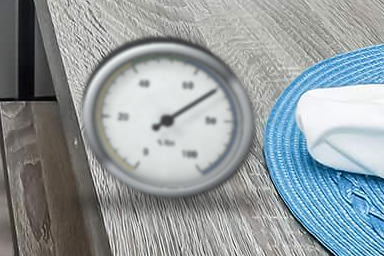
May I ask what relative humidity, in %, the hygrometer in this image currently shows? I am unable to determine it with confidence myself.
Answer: 68 %
